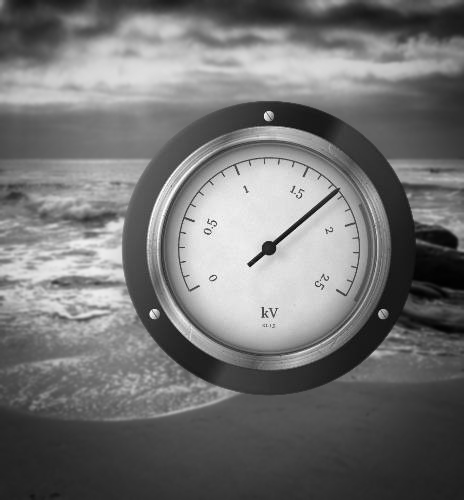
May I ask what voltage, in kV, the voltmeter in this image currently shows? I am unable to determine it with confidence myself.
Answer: 1.75 kV
